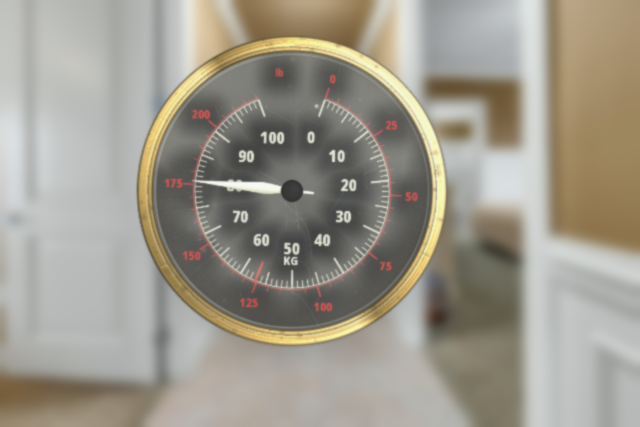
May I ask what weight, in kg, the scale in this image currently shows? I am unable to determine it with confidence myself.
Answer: 80 kg
